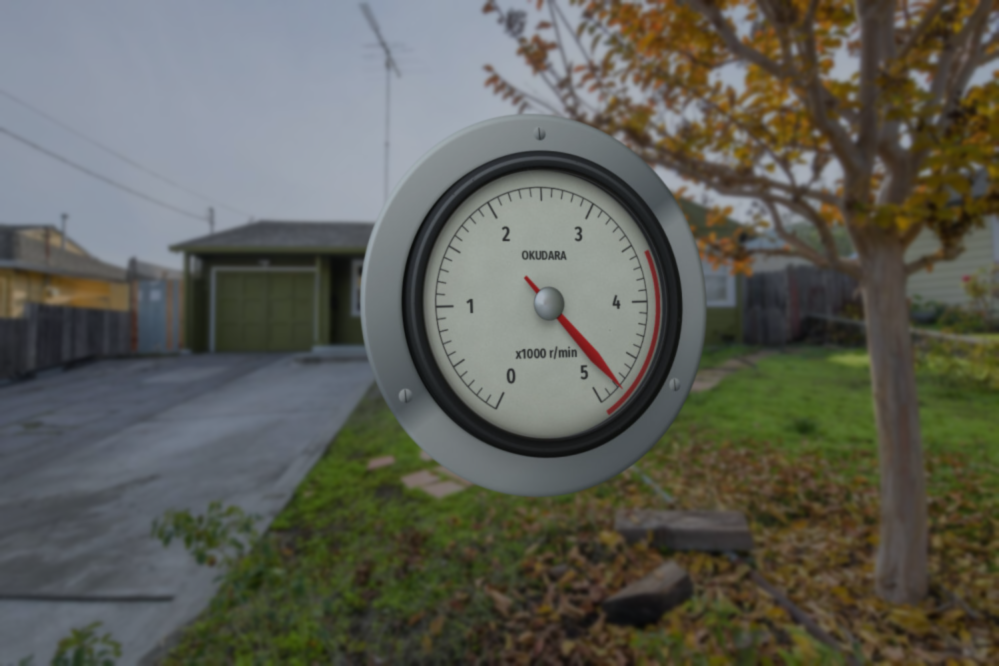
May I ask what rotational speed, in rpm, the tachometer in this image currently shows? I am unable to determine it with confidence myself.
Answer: 4800 rpm
